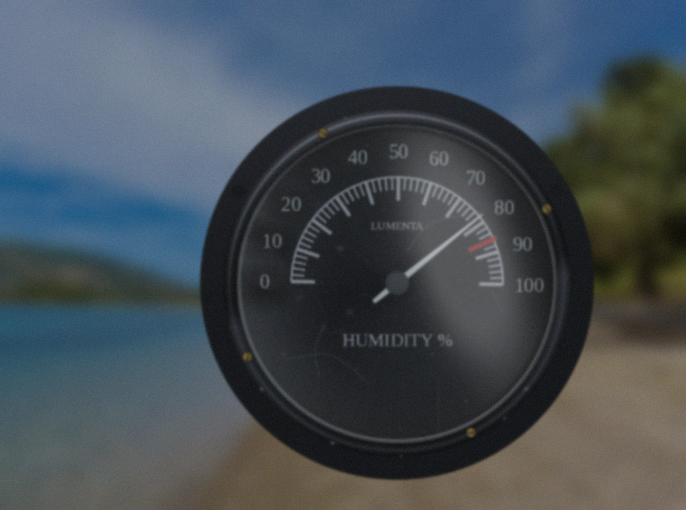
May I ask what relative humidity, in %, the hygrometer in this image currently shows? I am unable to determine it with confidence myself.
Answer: 78 %
